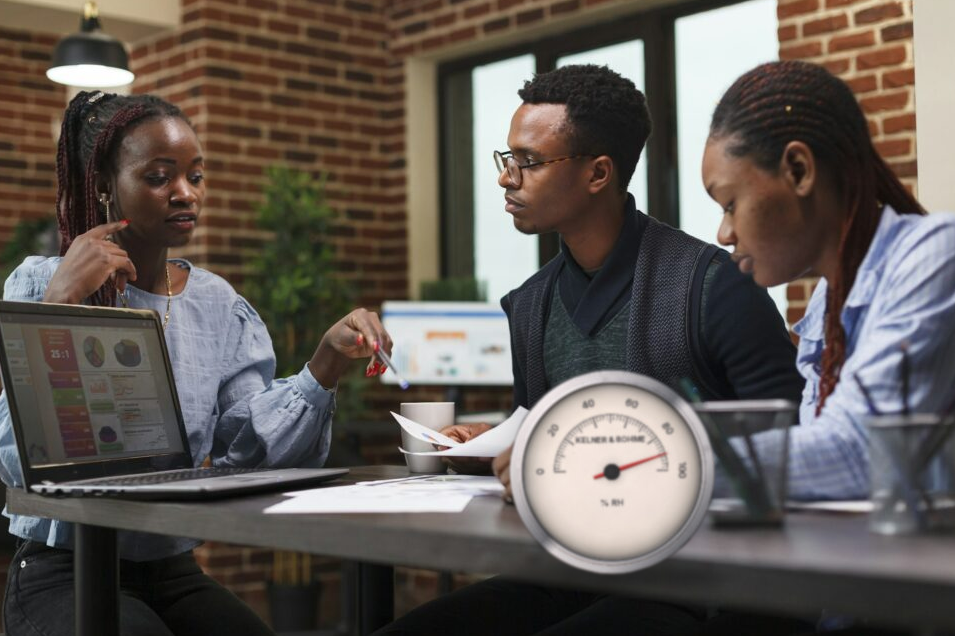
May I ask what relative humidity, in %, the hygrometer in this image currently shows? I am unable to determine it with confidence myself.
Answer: 90 %
